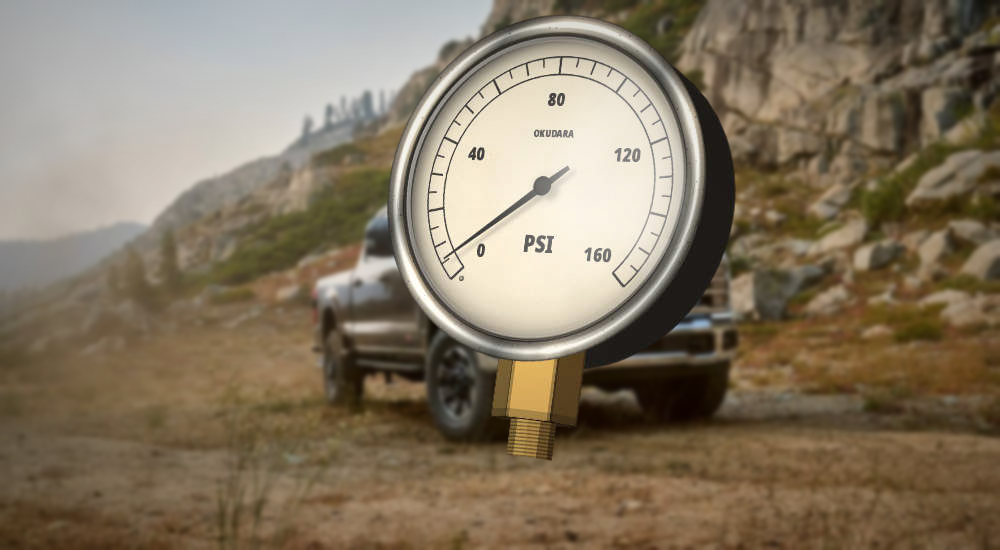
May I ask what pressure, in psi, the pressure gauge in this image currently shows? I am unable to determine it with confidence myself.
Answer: 5 psi
